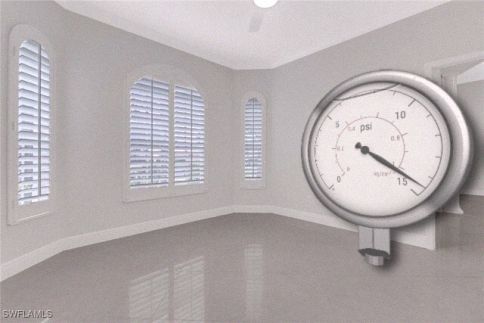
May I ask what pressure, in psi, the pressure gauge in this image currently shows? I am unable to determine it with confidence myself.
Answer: 14.5 psi
